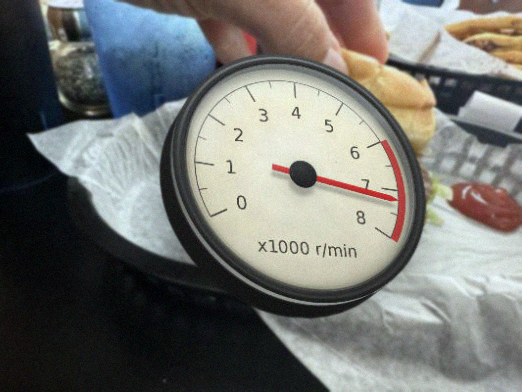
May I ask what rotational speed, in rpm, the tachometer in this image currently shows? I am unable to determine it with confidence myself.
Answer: 7250 rpm
